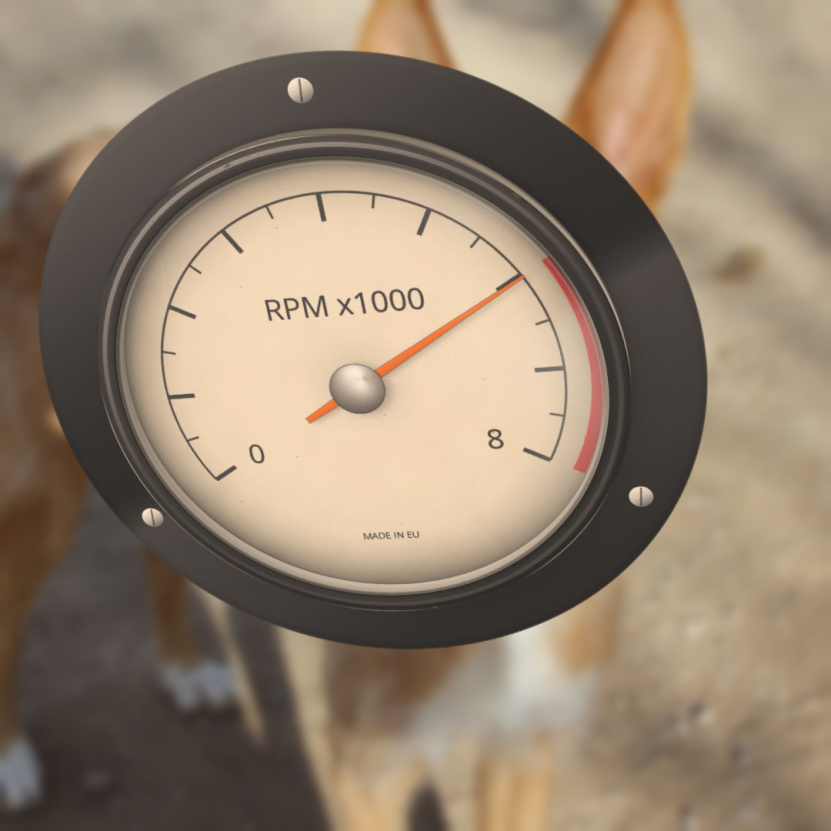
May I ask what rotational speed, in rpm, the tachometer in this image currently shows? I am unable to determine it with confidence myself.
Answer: 6000 rpm
